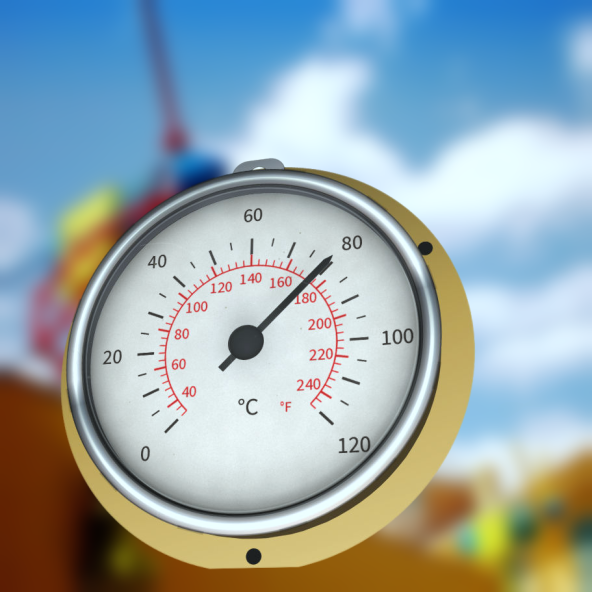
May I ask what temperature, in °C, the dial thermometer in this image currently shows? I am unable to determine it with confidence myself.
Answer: 80 °C
